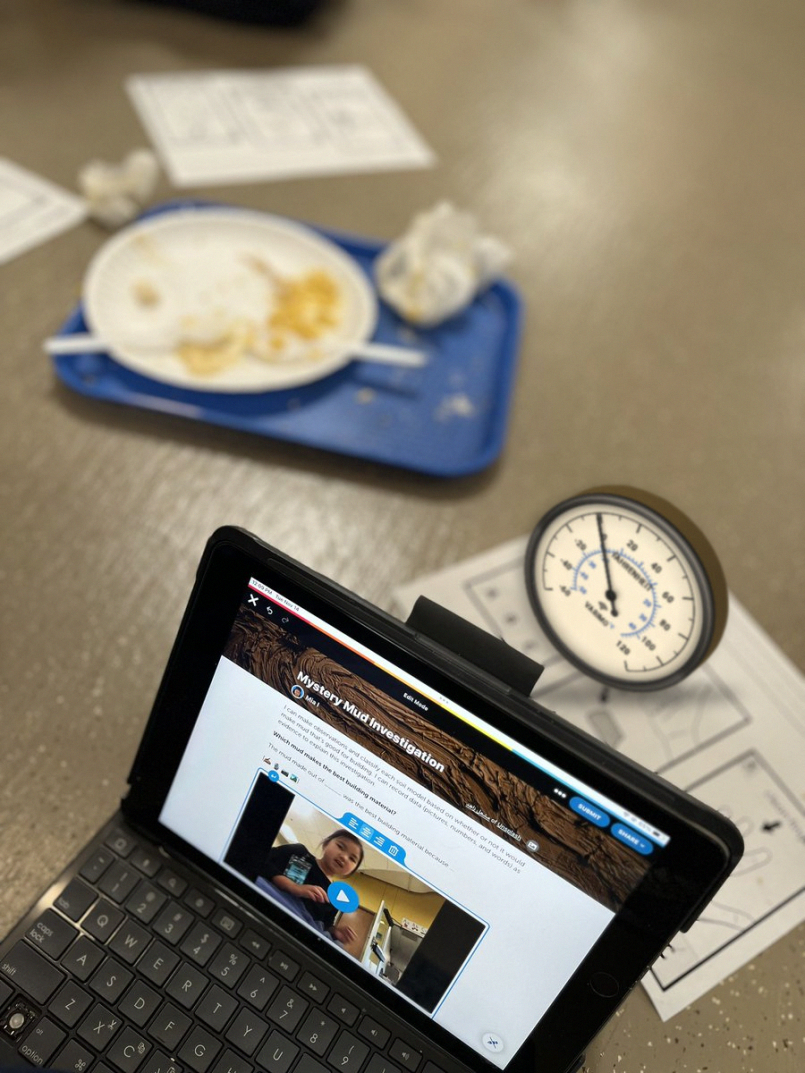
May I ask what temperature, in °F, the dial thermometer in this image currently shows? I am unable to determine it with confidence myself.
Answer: 0 °F
